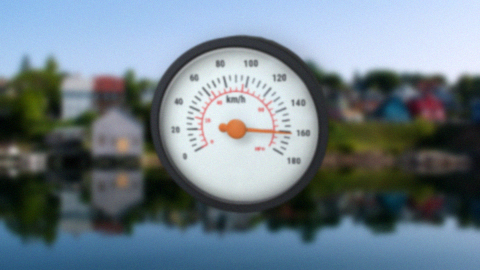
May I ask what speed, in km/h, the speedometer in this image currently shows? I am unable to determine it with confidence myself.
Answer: 160 km/h
